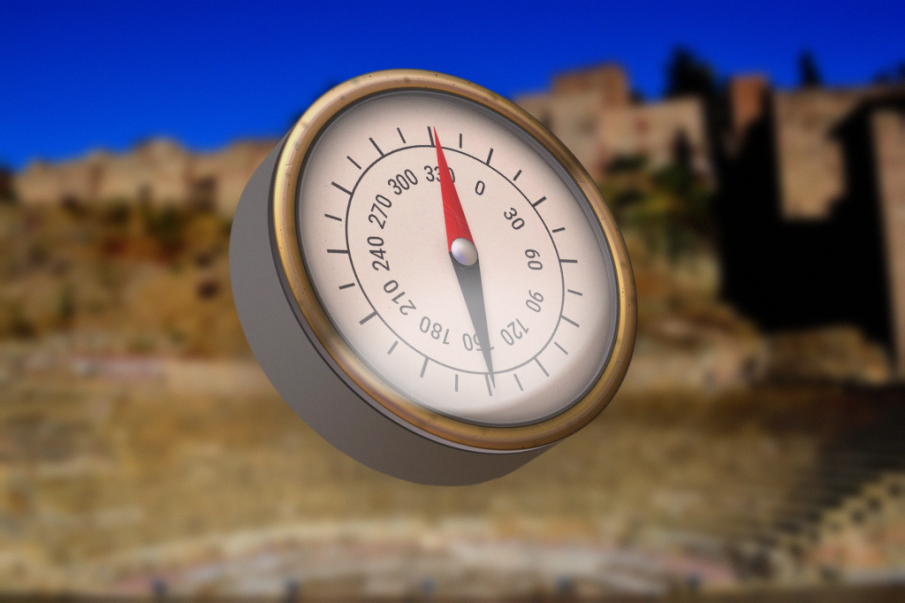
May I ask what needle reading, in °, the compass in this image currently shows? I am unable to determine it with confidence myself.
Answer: 330 °
